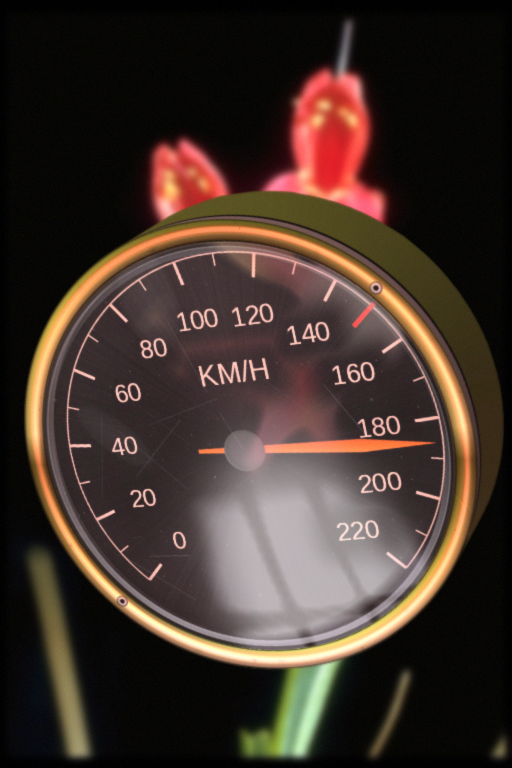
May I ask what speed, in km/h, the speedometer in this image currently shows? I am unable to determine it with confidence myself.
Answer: 185 km/h
